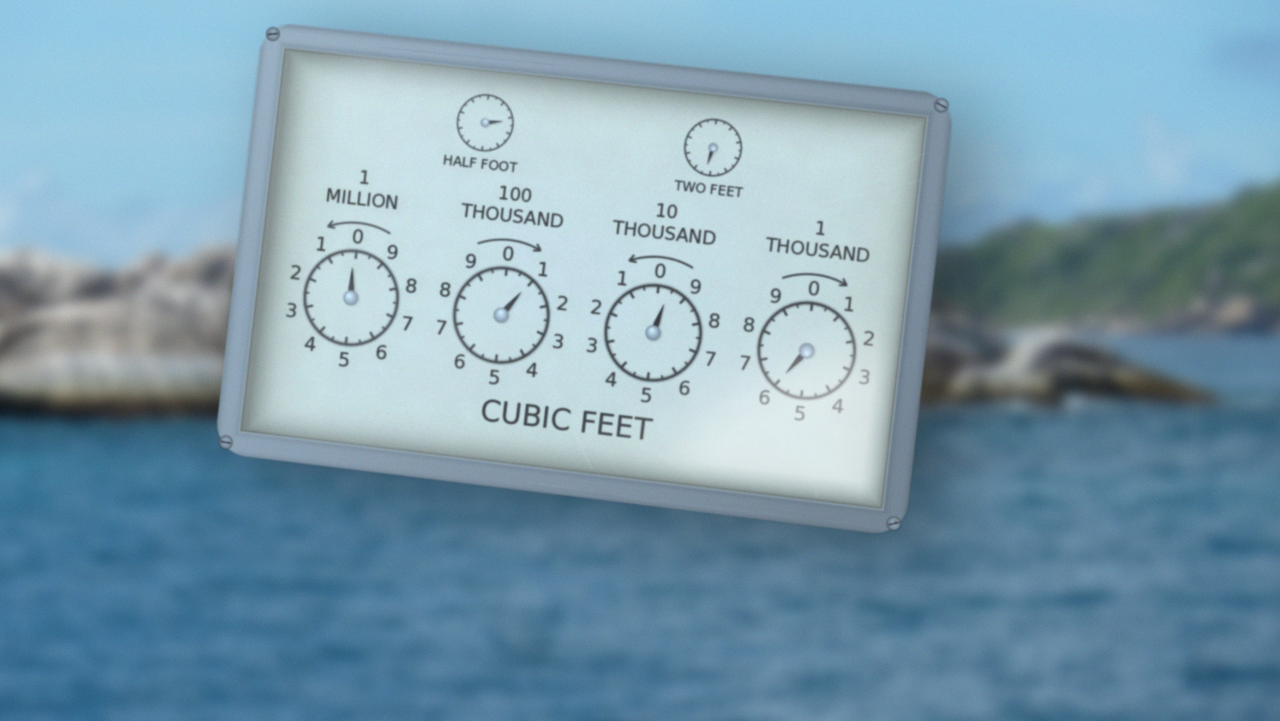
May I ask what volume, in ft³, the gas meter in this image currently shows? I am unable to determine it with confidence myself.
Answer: 9600 ft³
